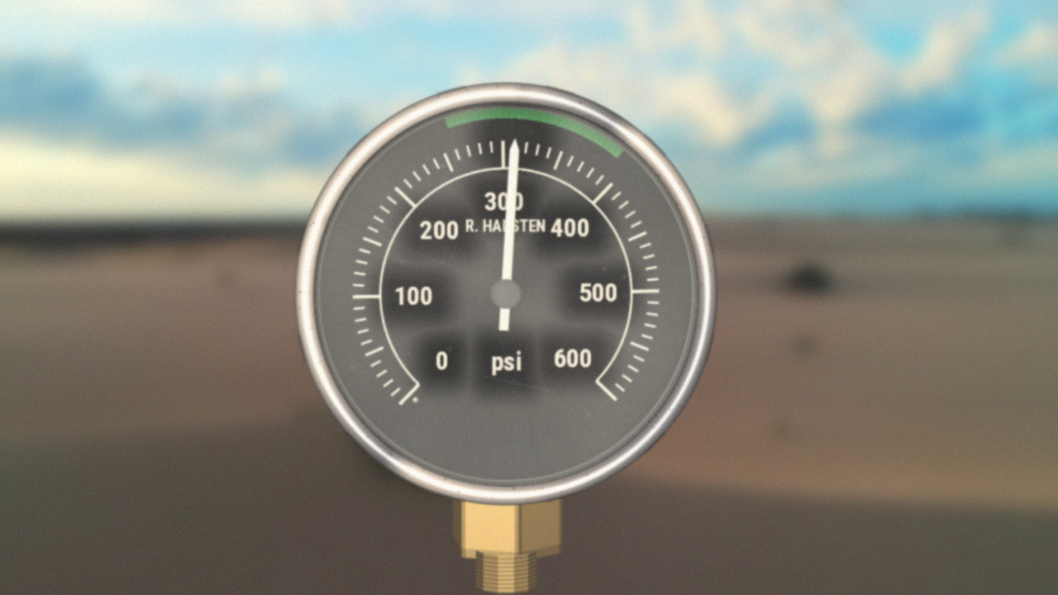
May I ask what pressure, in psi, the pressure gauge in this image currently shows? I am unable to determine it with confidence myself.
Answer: 310 psi
